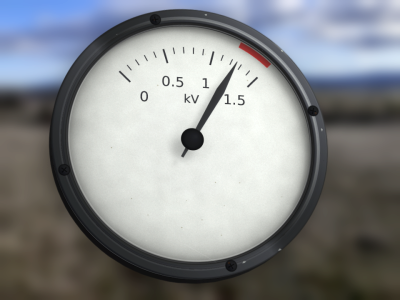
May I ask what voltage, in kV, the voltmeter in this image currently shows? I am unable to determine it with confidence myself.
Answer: 1.25 kV
